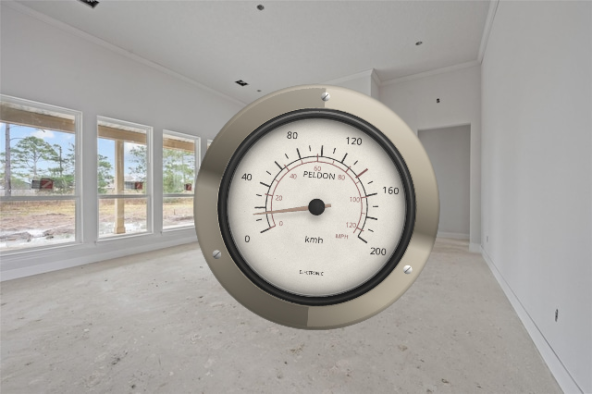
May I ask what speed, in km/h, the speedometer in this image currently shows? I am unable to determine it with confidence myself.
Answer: 15 km/h
